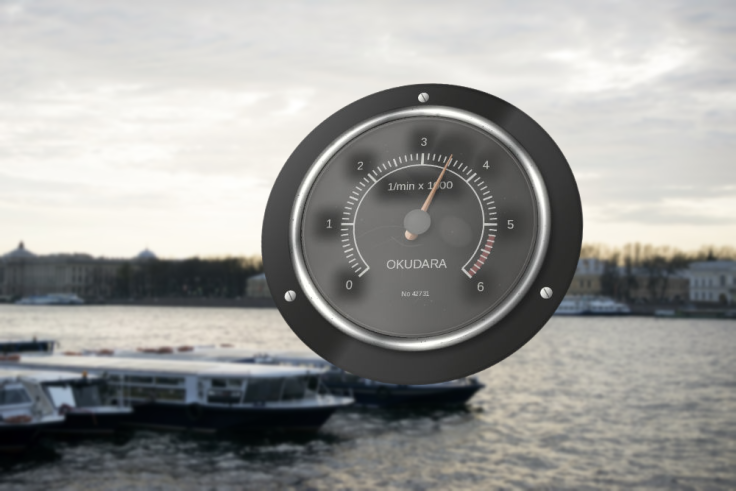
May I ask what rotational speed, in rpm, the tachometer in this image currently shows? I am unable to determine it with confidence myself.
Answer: 3500 rpm
